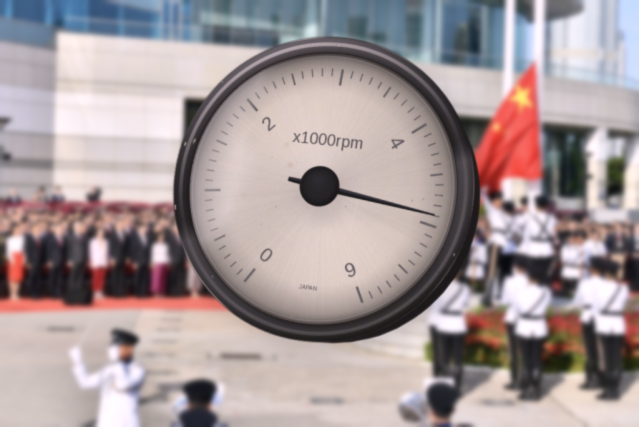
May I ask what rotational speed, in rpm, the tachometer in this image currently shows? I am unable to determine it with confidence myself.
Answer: 4900 rpm
